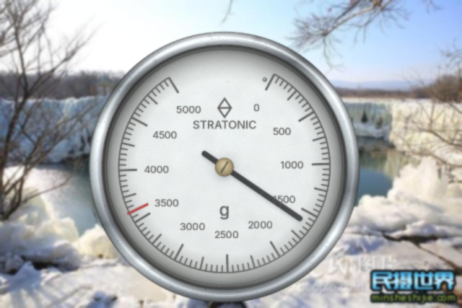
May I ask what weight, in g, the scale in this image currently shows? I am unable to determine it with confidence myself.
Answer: 1600 g
